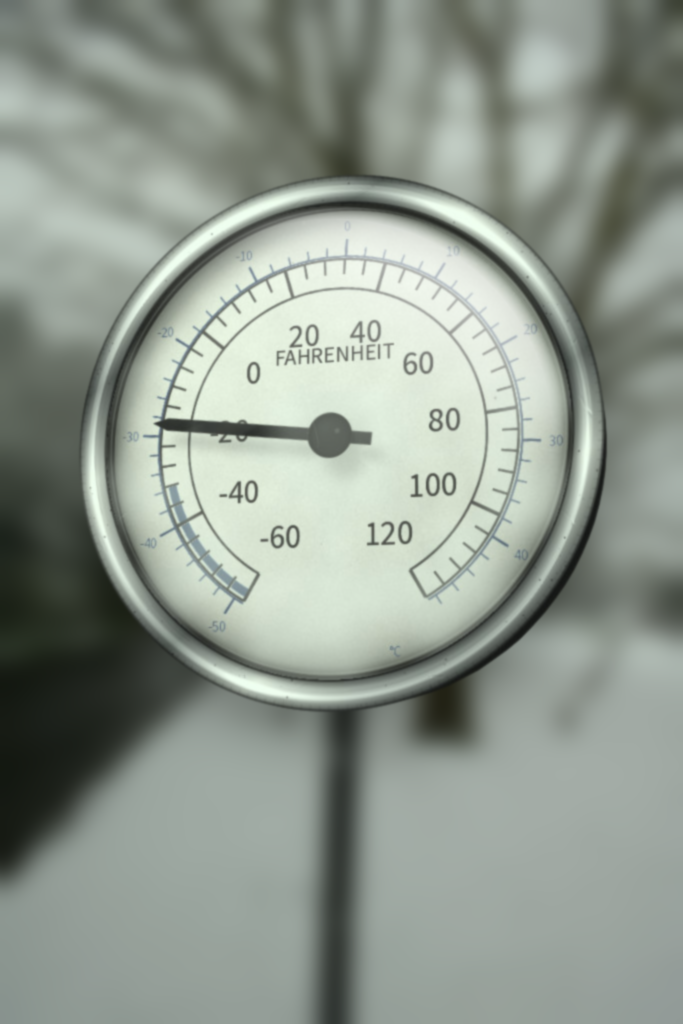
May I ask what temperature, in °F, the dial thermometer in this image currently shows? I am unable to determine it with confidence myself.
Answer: -20 °F
